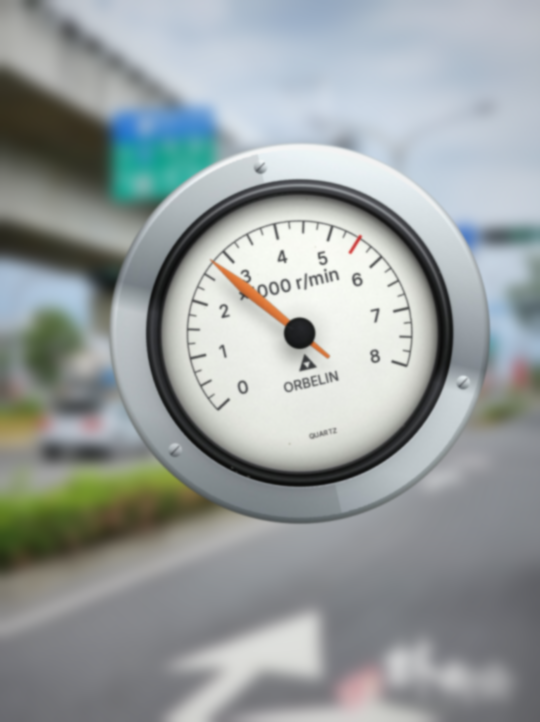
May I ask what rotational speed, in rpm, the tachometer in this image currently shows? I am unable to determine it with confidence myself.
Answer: 2750 rpm
